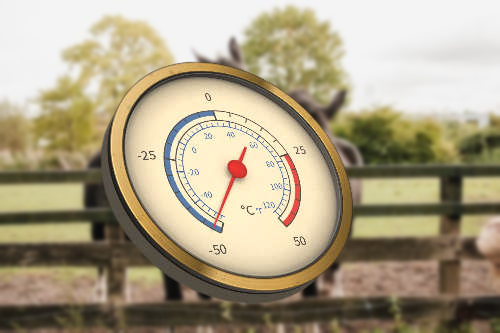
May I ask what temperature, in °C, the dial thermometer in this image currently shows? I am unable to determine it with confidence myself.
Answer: -47.5 °C
